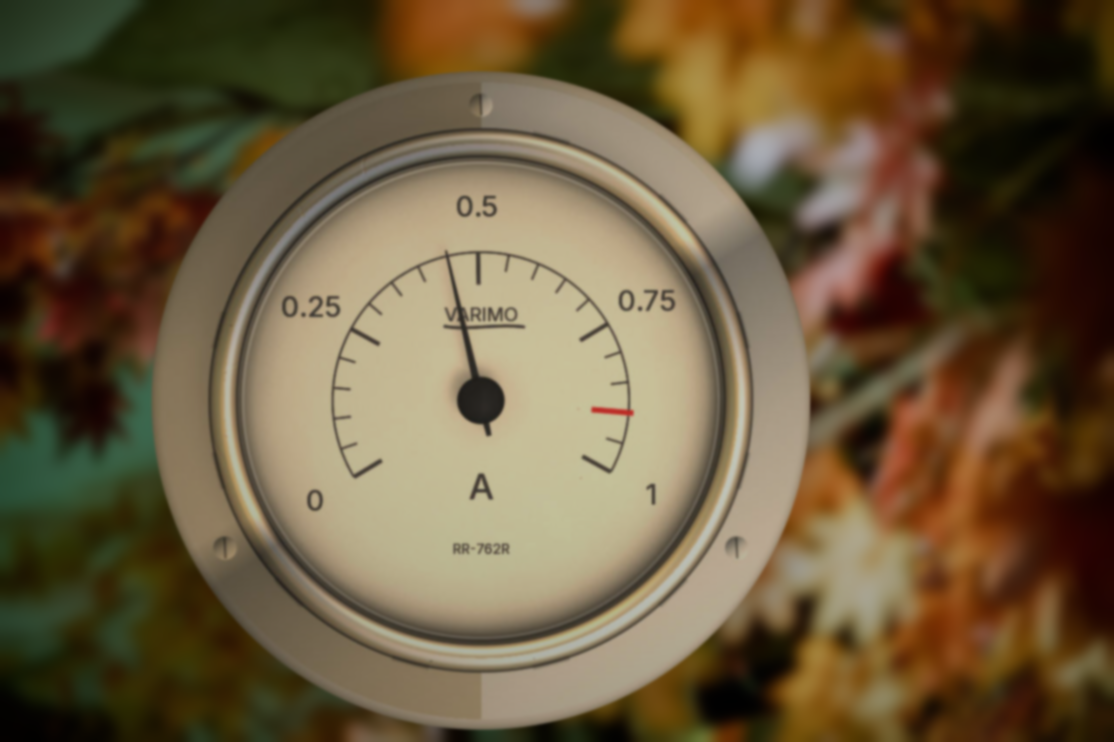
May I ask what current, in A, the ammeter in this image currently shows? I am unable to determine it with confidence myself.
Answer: 0.45 A
